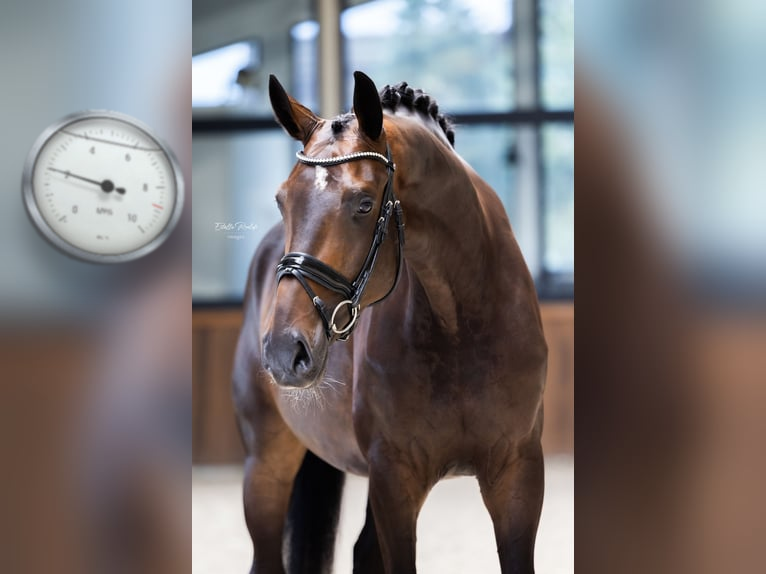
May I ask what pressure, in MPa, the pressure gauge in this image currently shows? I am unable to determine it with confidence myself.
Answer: 2 MPa
